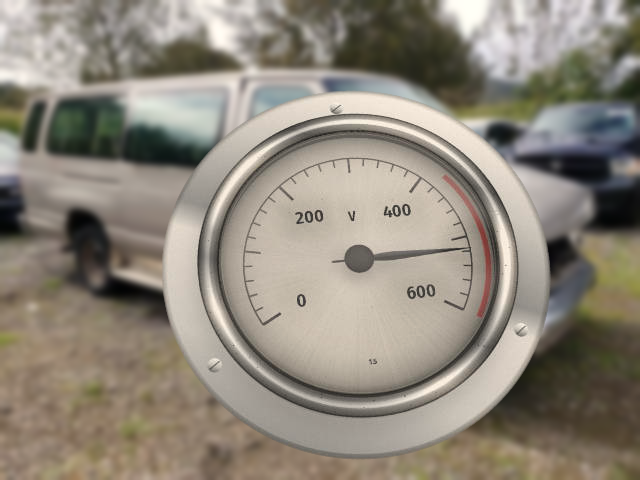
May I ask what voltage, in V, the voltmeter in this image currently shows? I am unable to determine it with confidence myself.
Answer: 520 V
